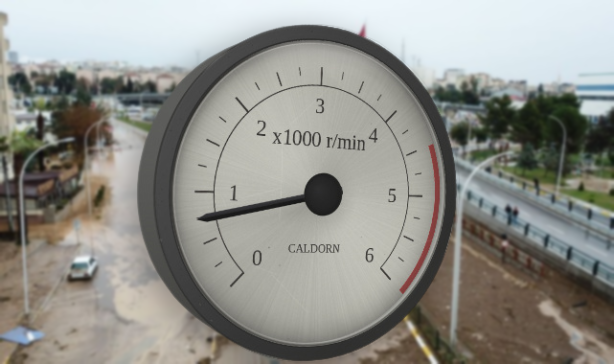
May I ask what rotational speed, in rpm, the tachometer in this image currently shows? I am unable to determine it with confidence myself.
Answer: 750 rpm
